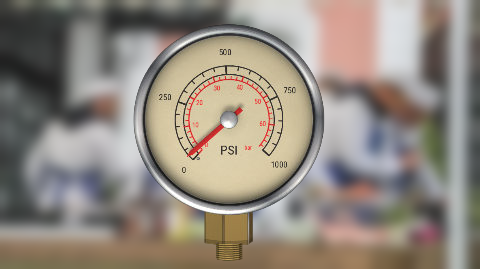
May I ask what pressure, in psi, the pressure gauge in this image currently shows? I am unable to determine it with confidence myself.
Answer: 25 psi
